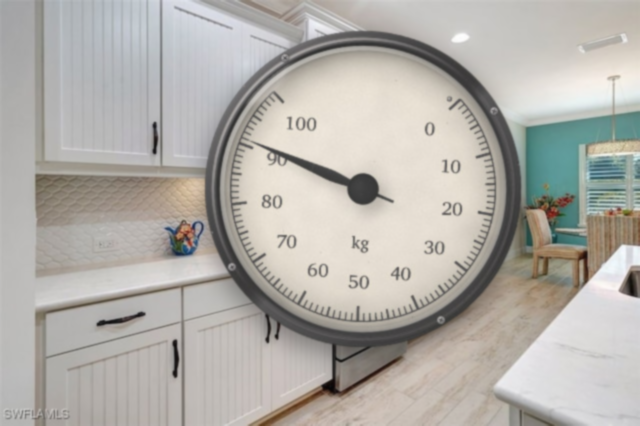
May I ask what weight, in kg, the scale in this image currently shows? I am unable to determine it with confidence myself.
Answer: 91 kg
